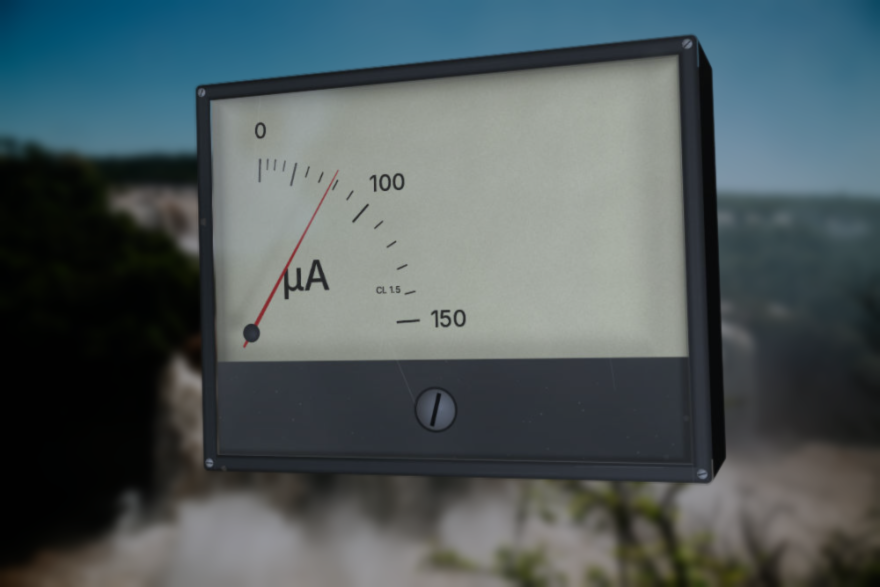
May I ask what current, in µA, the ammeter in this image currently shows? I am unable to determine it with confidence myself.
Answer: 80 µA
